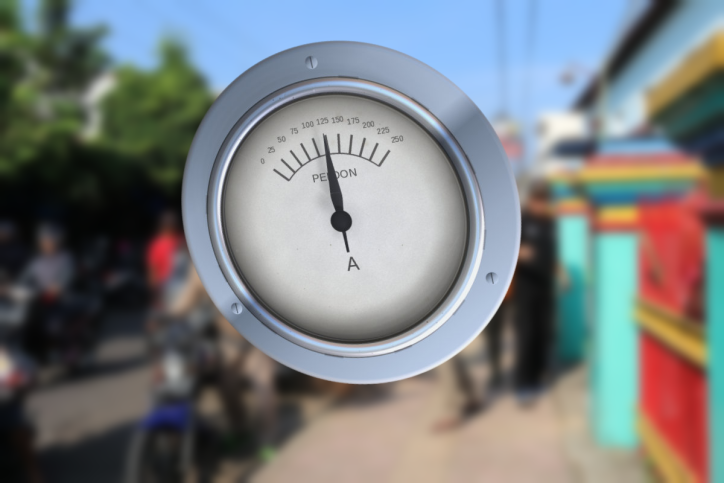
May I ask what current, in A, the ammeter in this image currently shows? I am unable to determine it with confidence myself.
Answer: 125 A
